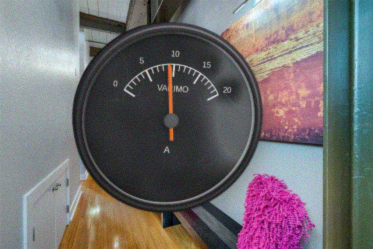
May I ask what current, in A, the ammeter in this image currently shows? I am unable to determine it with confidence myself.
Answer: 9 A
